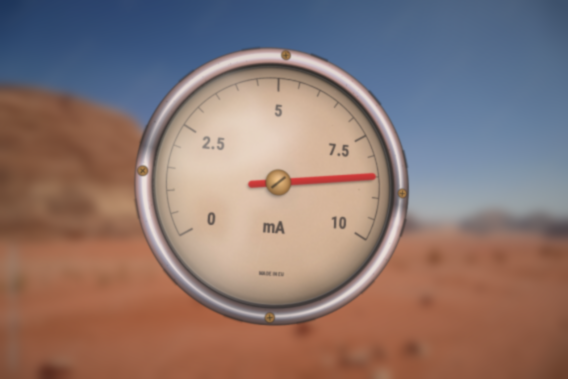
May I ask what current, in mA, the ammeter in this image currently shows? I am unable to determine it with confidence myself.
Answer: 8.5 mA
